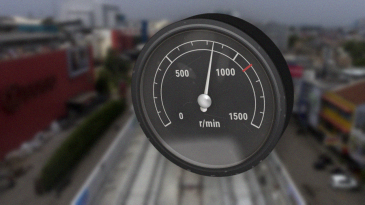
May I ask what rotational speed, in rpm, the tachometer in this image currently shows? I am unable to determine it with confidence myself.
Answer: 850 rpm
